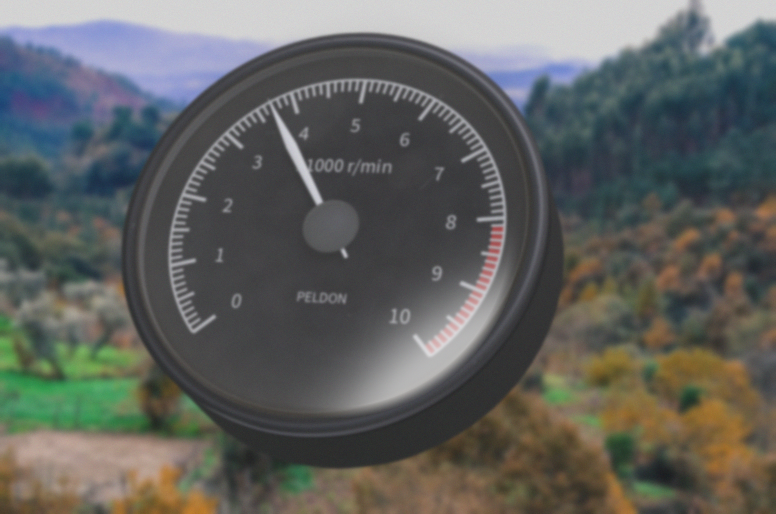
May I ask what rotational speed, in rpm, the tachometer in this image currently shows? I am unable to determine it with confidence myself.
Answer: 3700 rpm
